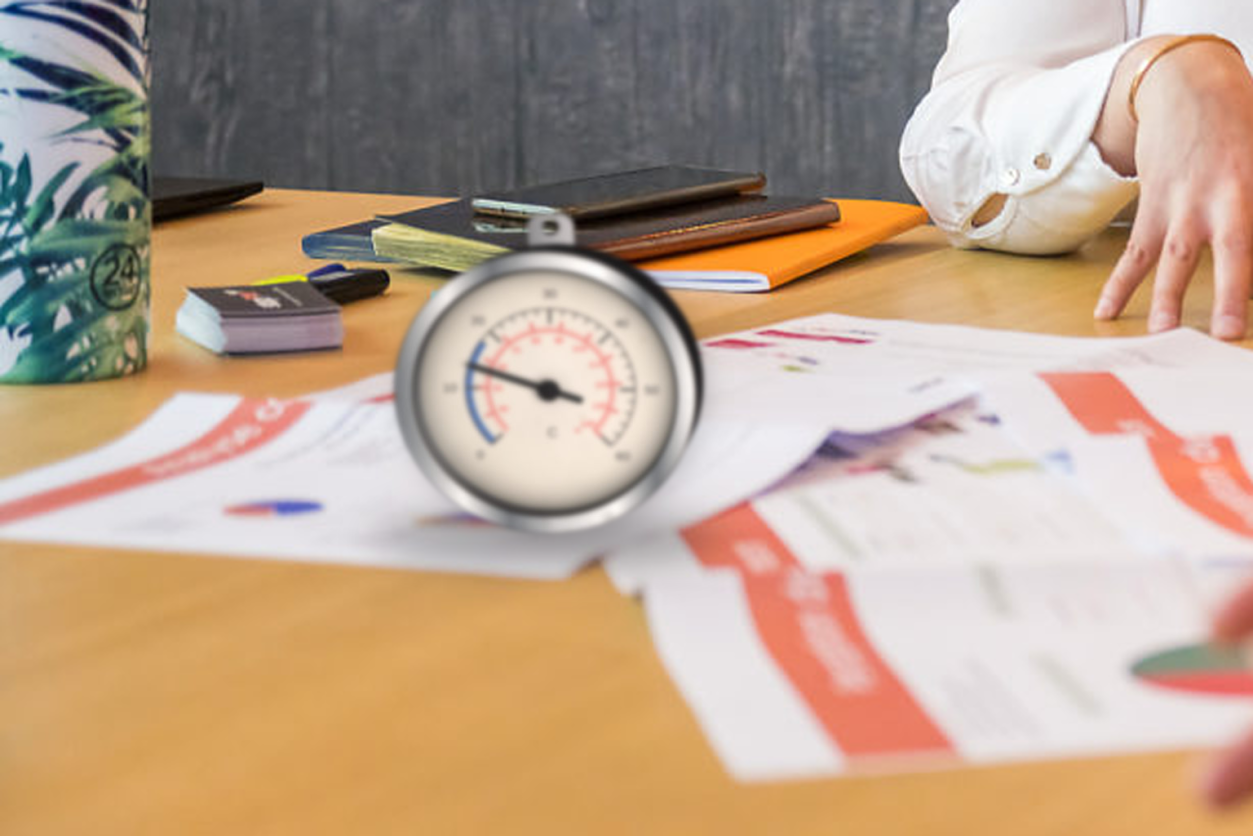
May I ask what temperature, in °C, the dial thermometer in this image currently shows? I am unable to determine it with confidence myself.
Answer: 14 °C
